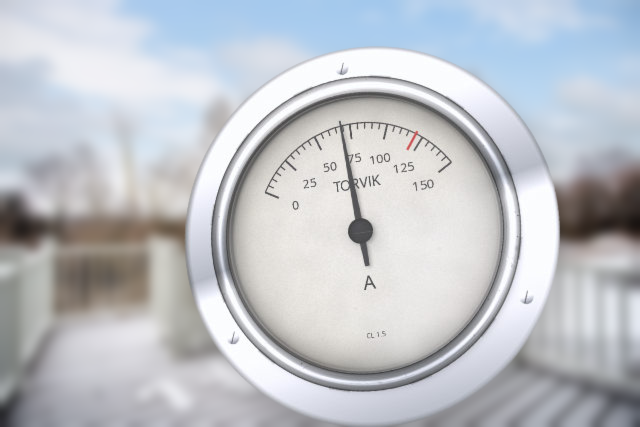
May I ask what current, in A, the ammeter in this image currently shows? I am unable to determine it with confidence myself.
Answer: 70 A
